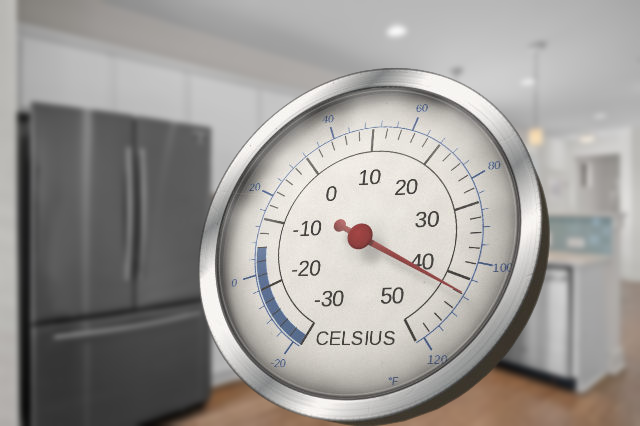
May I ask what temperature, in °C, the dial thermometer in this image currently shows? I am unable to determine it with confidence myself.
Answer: 42 °C
